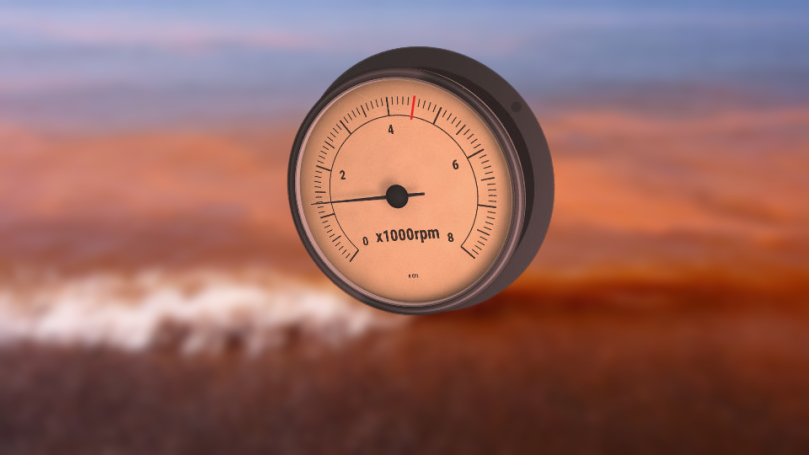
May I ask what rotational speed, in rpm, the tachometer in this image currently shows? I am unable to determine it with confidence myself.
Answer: 1300 rpm
